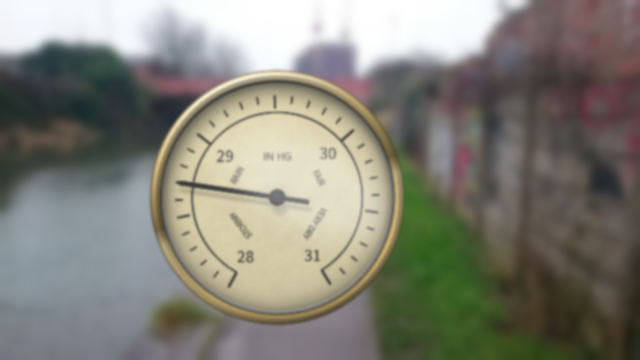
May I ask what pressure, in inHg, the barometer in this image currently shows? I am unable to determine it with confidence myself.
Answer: 28.7 inHg
